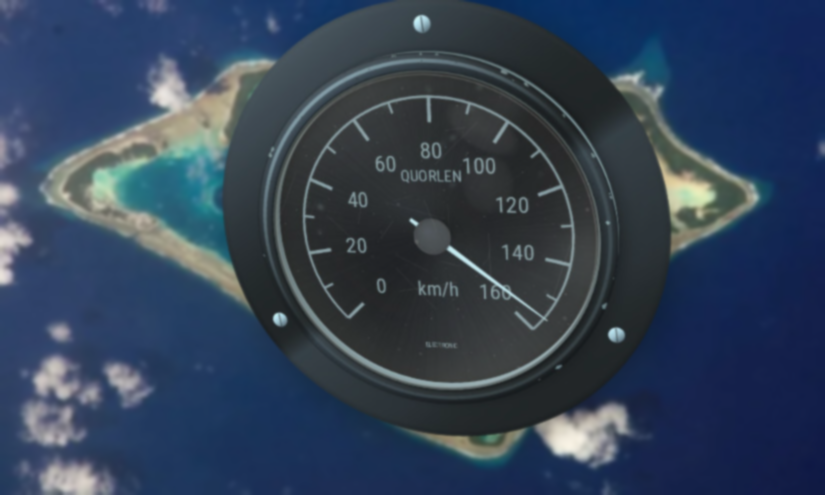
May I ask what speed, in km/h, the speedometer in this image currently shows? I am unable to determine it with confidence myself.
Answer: 155 km/h
